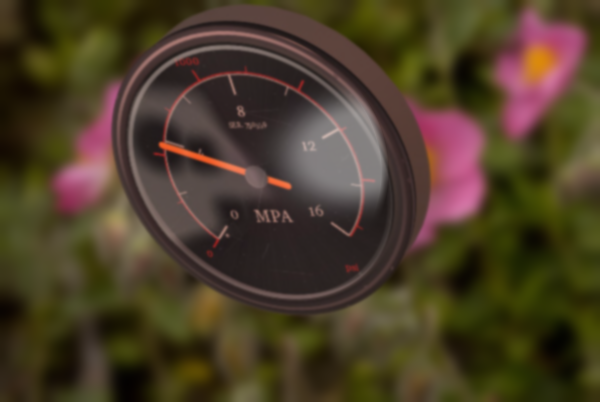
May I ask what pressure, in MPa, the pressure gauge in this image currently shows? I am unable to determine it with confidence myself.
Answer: 4 MPa
